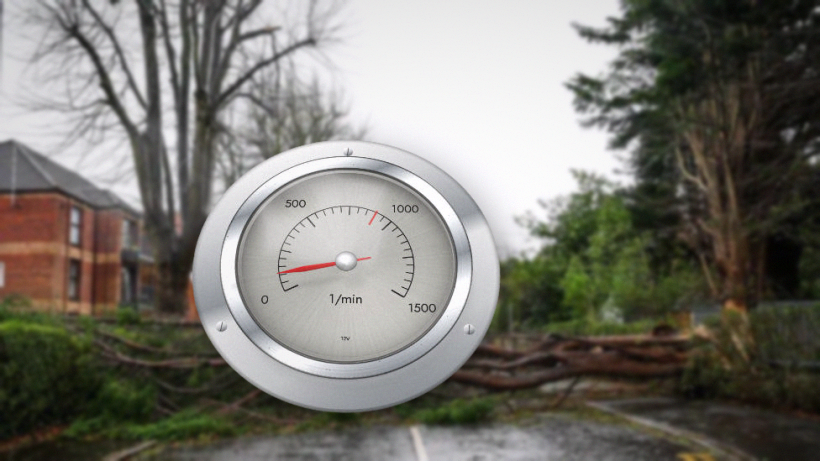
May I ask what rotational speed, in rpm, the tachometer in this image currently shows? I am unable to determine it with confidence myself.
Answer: 100 rpm
